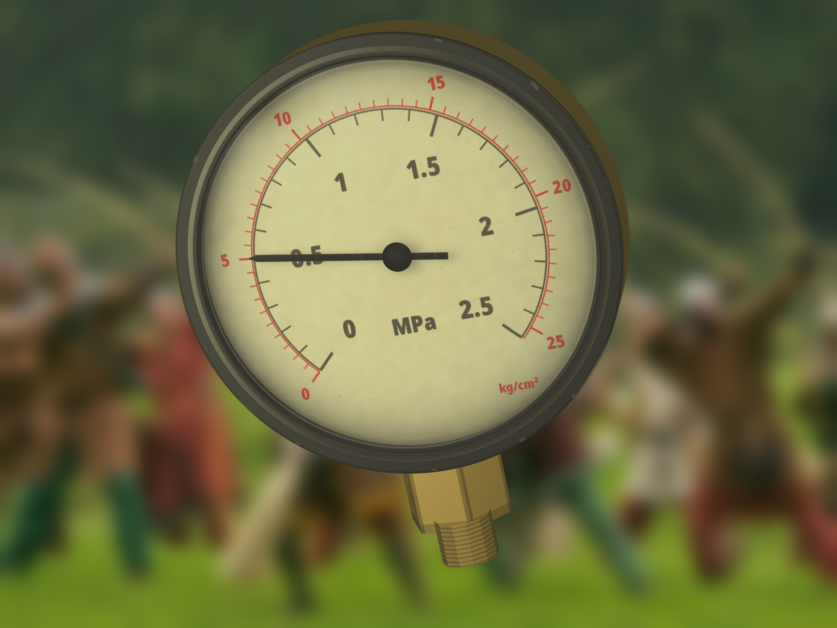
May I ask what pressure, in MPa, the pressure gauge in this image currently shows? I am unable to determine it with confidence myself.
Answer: 0.5 MPa
